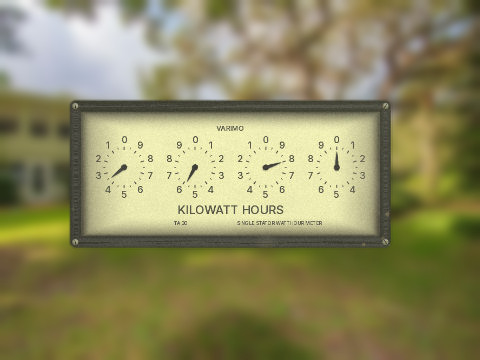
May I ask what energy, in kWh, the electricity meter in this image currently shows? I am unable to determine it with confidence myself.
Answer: 3580 kWh
